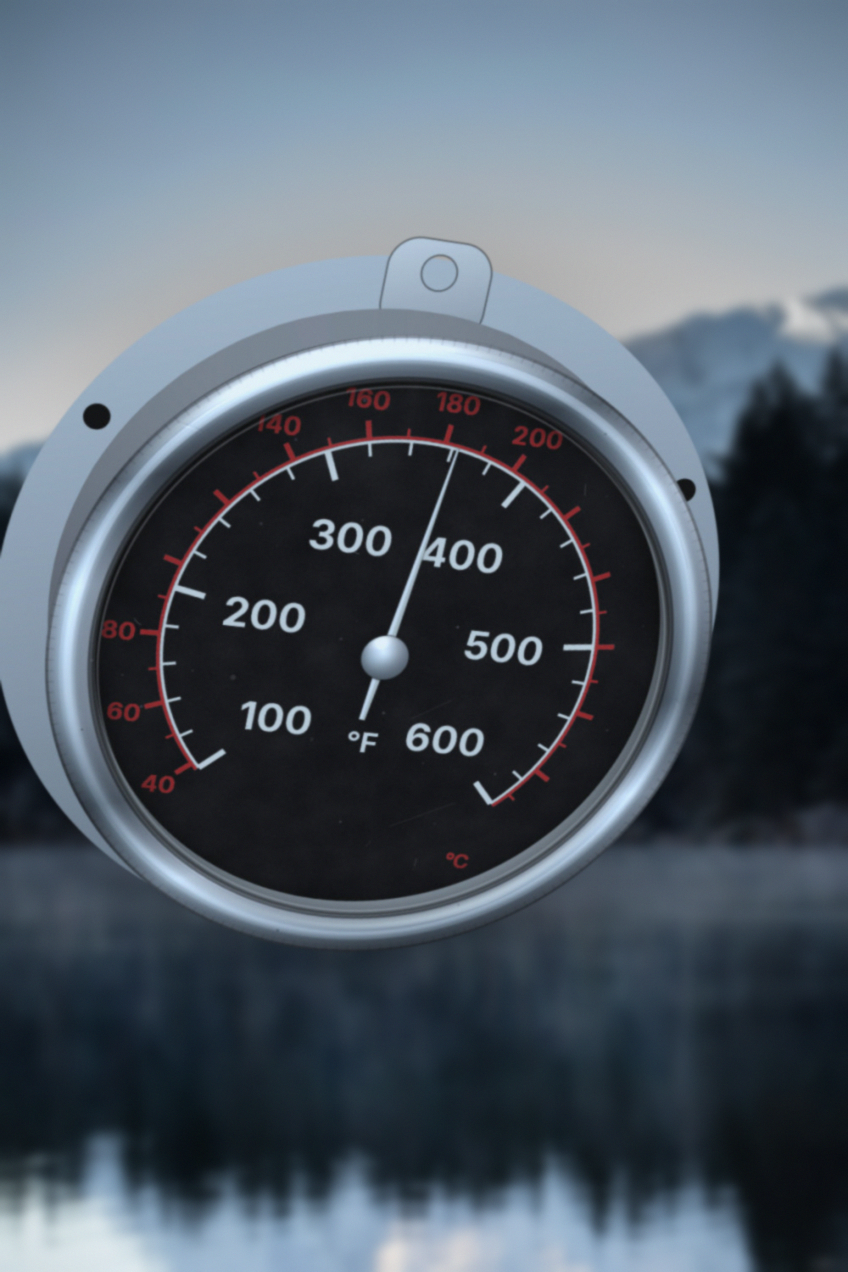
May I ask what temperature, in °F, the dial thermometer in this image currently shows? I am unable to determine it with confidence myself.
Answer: 360 °F
